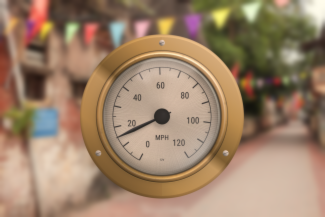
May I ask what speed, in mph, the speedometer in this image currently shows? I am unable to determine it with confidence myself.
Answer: 15 mph
